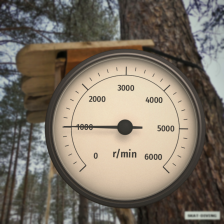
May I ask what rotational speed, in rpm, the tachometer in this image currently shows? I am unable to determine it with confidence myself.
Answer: 1000 rpm
